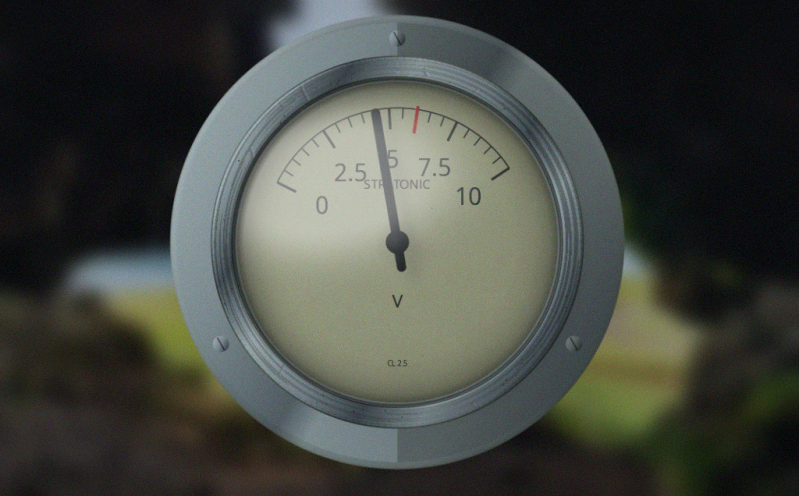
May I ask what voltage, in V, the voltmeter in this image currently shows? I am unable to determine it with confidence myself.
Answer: 4.5 V
